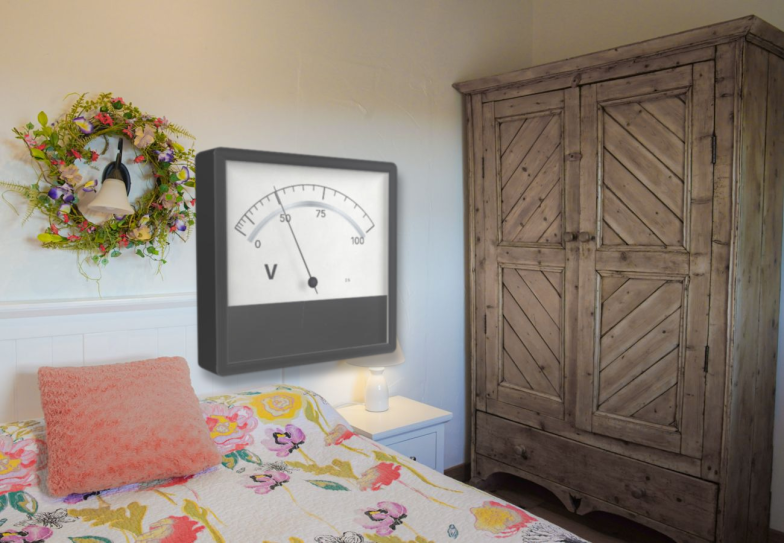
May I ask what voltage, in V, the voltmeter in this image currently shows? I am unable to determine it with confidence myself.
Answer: 50 V
